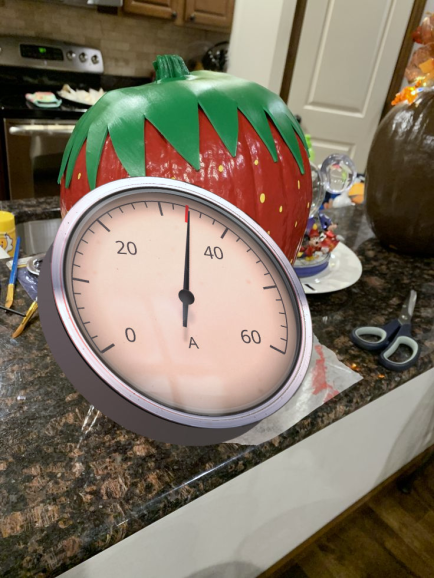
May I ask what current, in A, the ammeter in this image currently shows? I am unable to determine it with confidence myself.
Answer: 34 A
